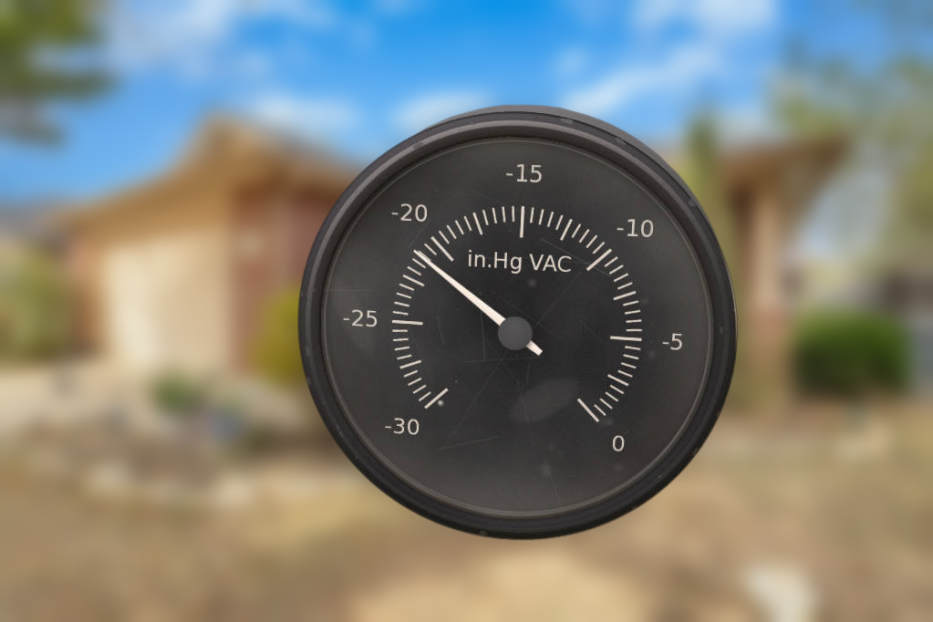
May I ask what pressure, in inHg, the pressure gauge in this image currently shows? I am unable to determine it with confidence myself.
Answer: -21 inHg
